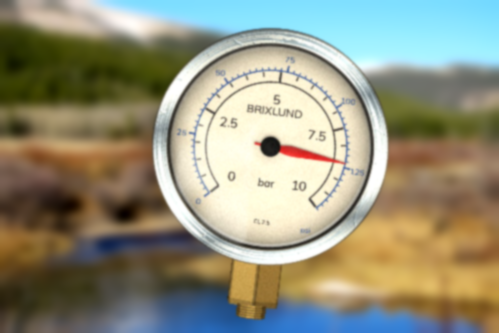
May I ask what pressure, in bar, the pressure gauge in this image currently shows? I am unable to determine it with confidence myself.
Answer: 8.5 bar
